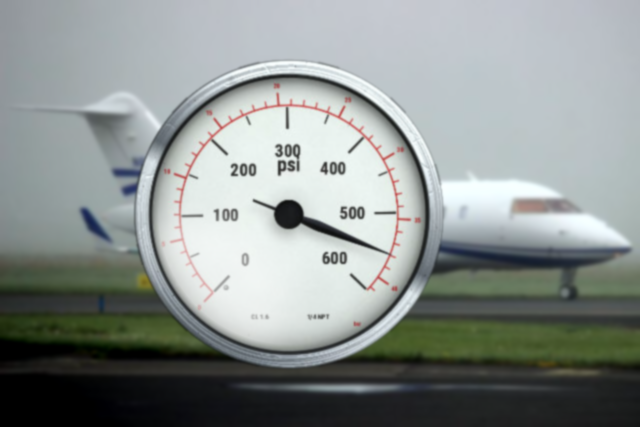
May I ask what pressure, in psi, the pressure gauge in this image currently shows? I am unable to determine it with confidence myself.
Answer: 550 psi
